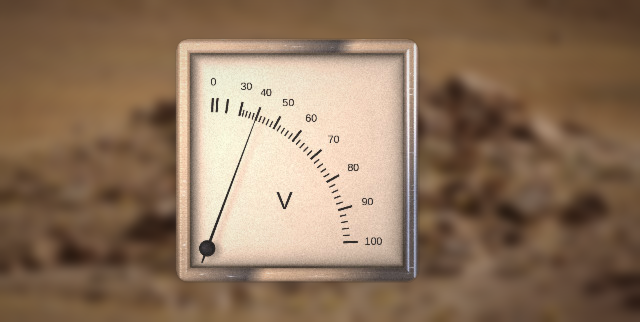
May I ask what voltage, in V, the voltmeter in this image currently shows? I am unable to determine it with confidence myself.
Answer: 40 V
